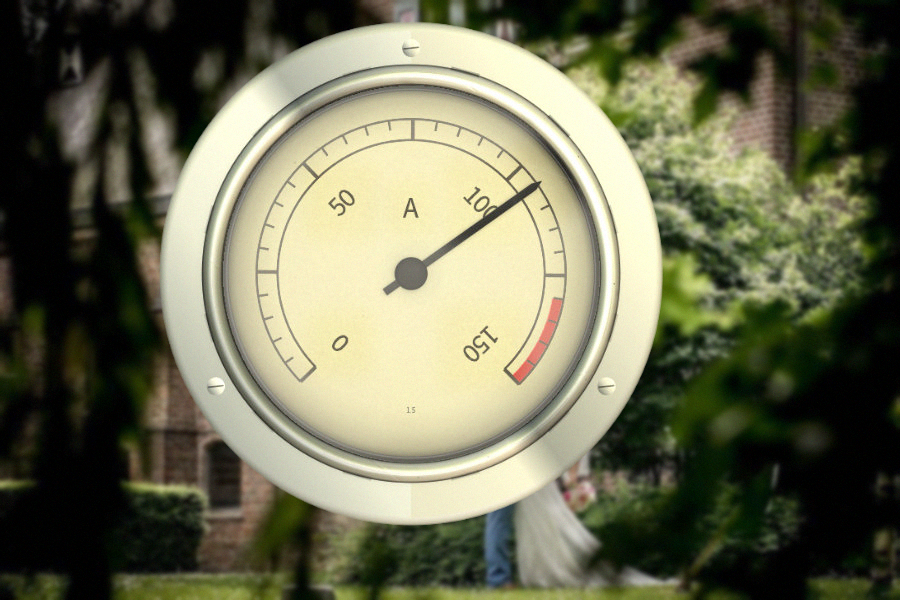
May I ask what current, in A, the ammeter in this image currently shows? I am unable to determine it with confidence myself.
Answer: 105 A
